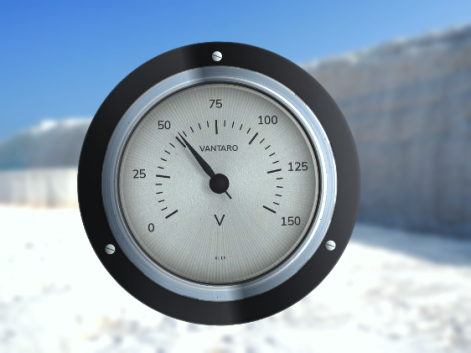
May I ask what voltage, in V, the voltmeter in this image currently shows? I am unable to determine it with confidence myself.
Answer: 52.5 V
